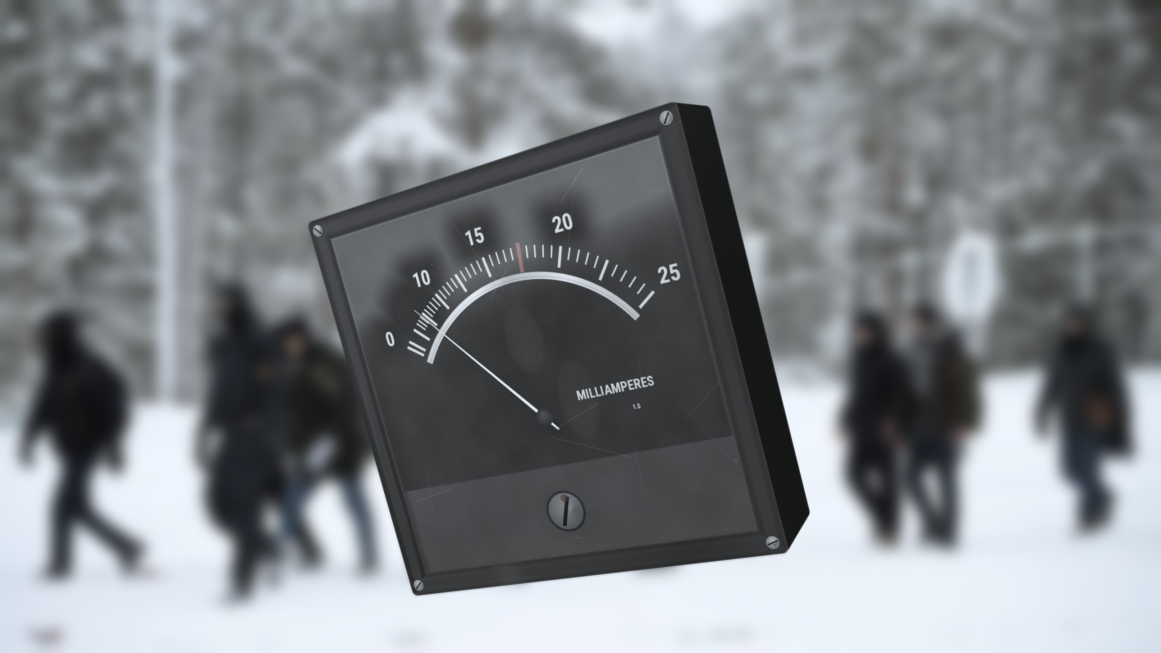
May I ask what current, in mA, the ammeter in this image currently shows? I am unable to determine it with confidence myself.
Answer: 7.5 mA
